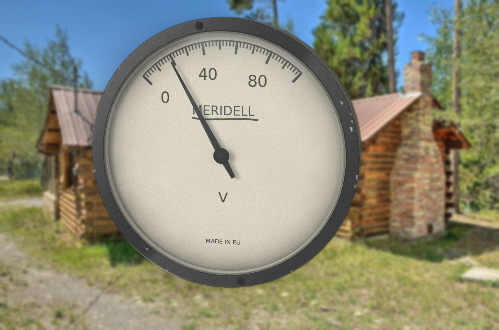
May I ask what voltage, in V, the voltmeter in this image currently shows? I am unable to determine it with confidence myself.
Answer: 20 V
